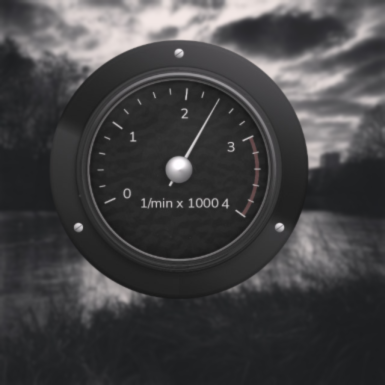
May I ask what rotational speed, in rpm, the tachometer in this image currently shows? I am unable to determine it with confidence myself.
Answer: 2400 rpm
